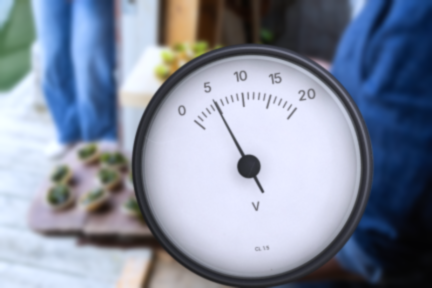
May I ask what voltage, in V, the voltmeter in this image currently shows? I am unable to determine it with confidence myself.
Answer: 5 V
